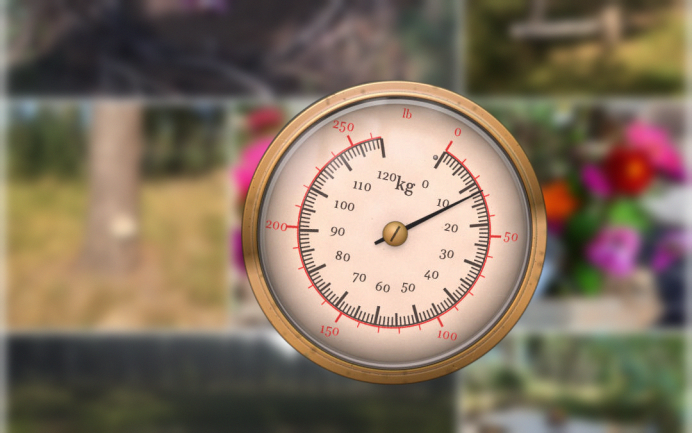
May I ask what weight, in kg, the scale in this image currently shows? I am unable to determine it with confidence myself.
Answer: 12 kg
